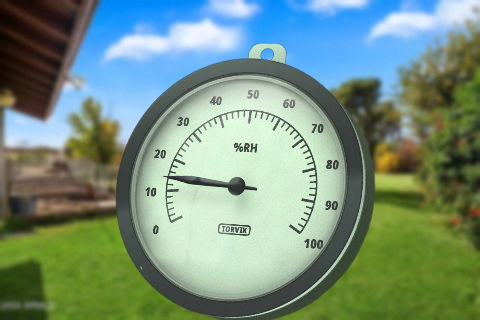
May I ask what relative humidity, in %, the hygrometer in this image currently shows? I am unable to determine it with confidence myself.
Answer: 14 %
